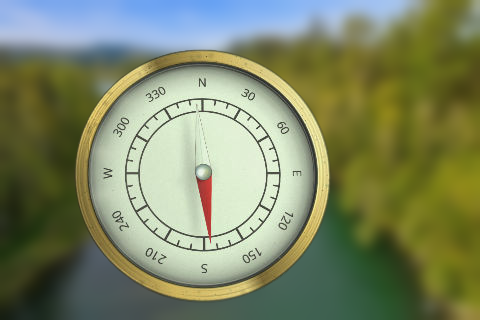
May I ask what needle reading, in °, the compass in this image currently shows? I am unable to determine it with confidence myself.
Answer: 175 °
